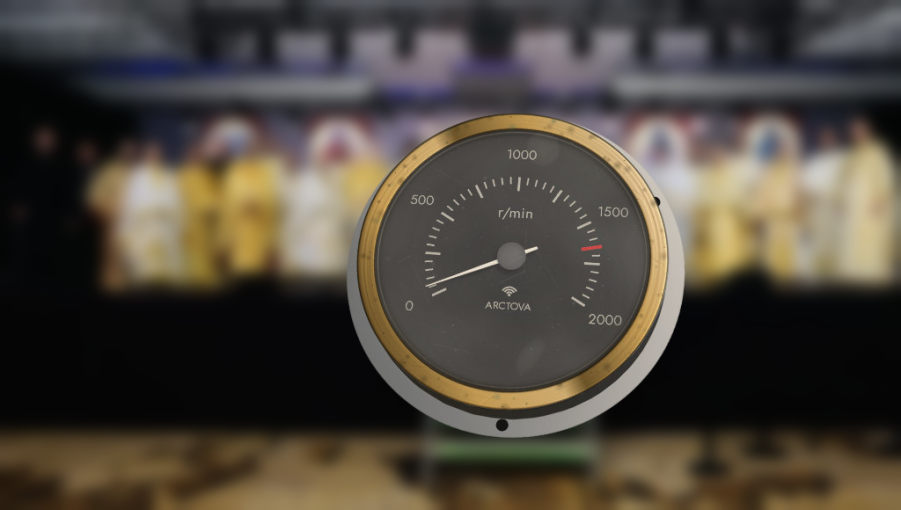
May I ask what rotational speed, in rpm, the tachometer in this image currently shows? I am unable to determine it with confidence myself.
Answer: 50 rpm
